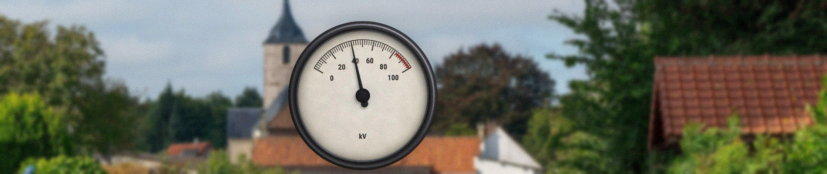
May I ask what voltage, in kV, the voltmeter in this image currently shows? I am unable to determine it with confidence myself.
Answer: 40 kV
